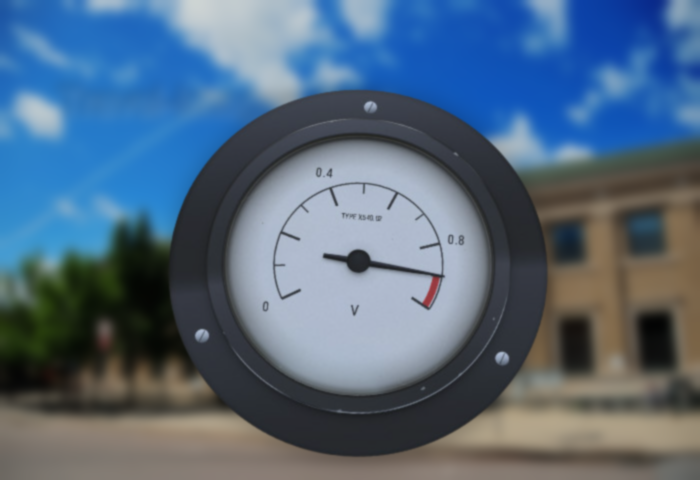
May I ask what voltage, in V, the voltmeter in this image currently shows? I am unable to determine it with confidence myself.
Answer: 0.9 V
